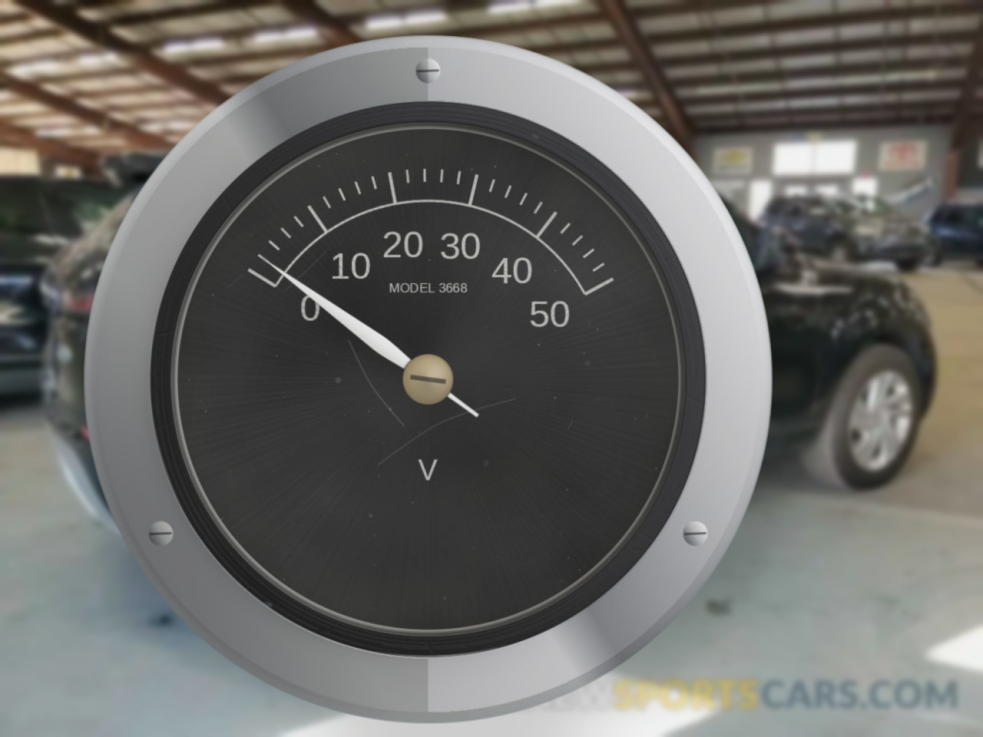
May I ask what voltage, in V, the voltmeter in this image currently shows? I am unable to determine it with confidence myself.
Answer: 2 V
